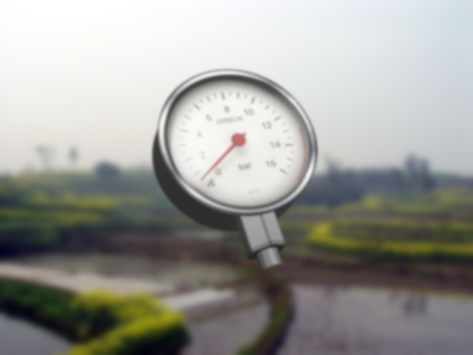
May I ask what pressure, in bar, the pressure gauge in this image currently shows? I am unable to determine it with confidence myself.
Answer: 0.5 bar
